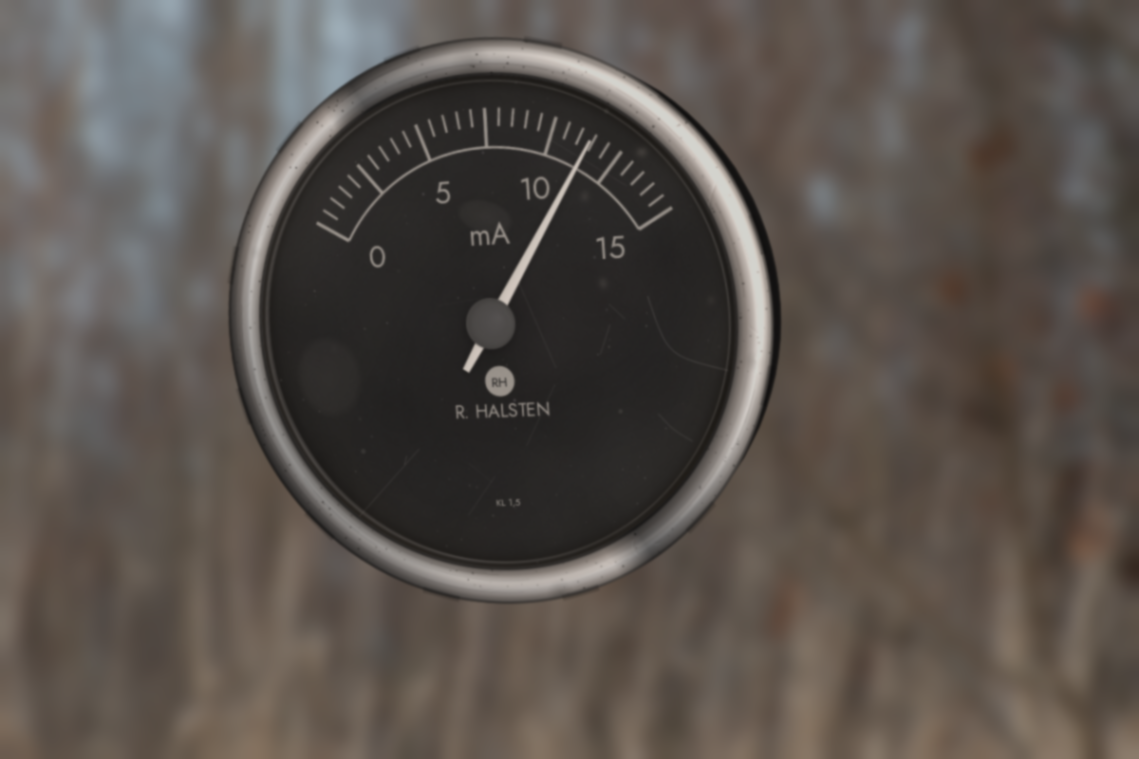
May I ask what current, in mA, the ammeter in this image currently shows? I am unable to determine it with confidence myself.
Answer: 11.5 mA
